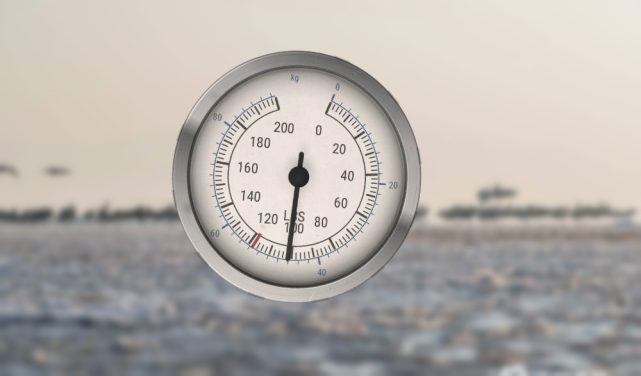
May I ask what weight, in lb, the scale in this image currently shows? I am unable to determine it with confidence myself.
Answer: 102 lb
